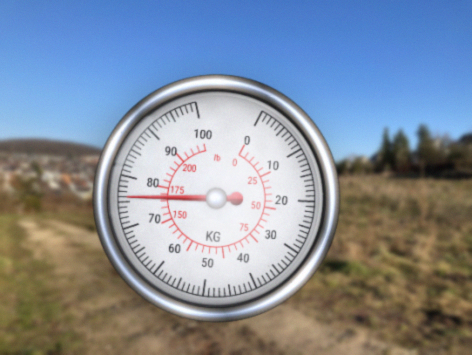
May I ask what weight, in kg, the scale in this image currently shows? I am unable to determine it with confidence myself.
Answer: 76 kg
